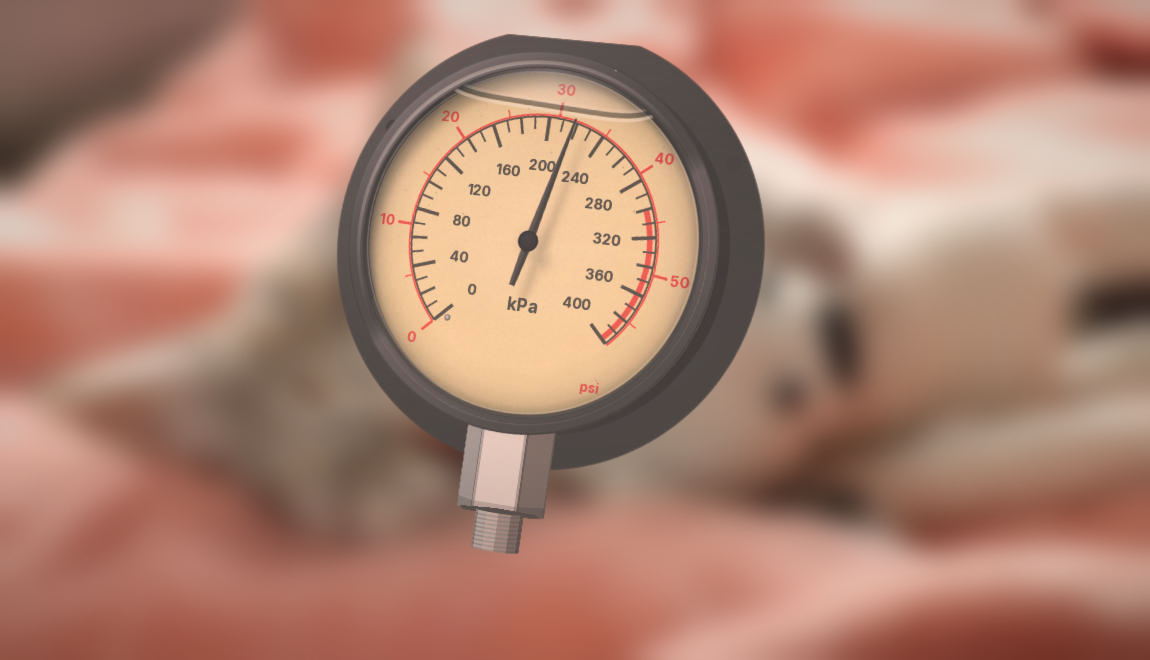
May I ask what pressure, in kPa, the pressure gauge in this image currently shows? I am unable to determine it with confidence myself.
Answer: 220 kPa
